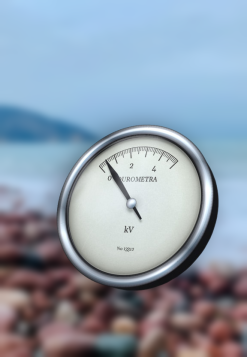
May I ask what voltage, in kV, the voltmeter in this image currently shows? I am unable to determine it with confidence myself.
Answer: 0.5 kV
